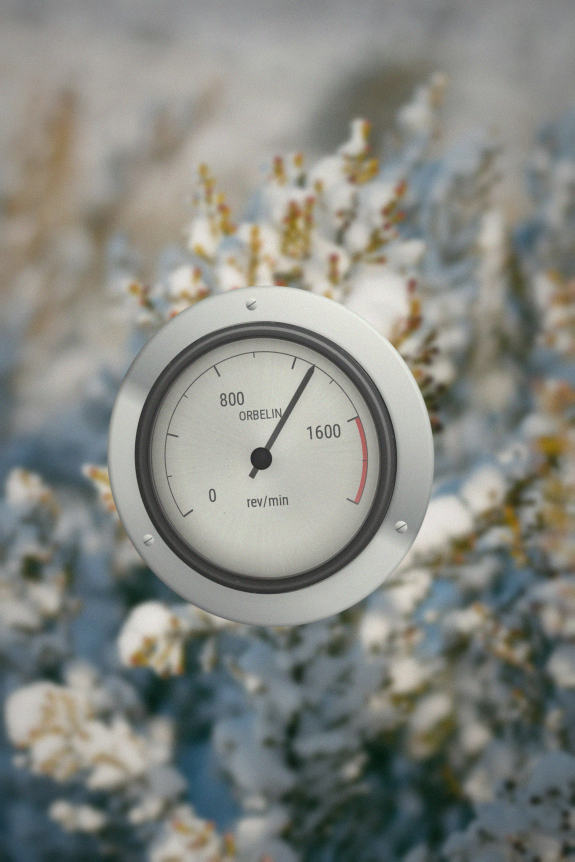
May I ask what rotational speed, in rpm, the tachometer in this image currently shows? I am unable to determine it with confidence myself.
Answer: 1300 rpm
